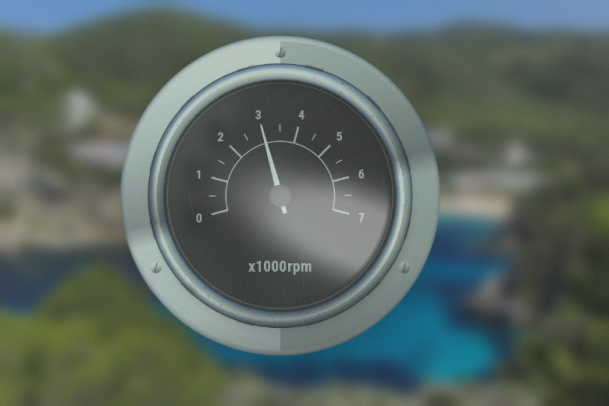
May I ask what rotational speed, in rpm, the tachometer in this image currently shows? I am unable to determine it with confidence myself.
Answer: 3000 rpm
